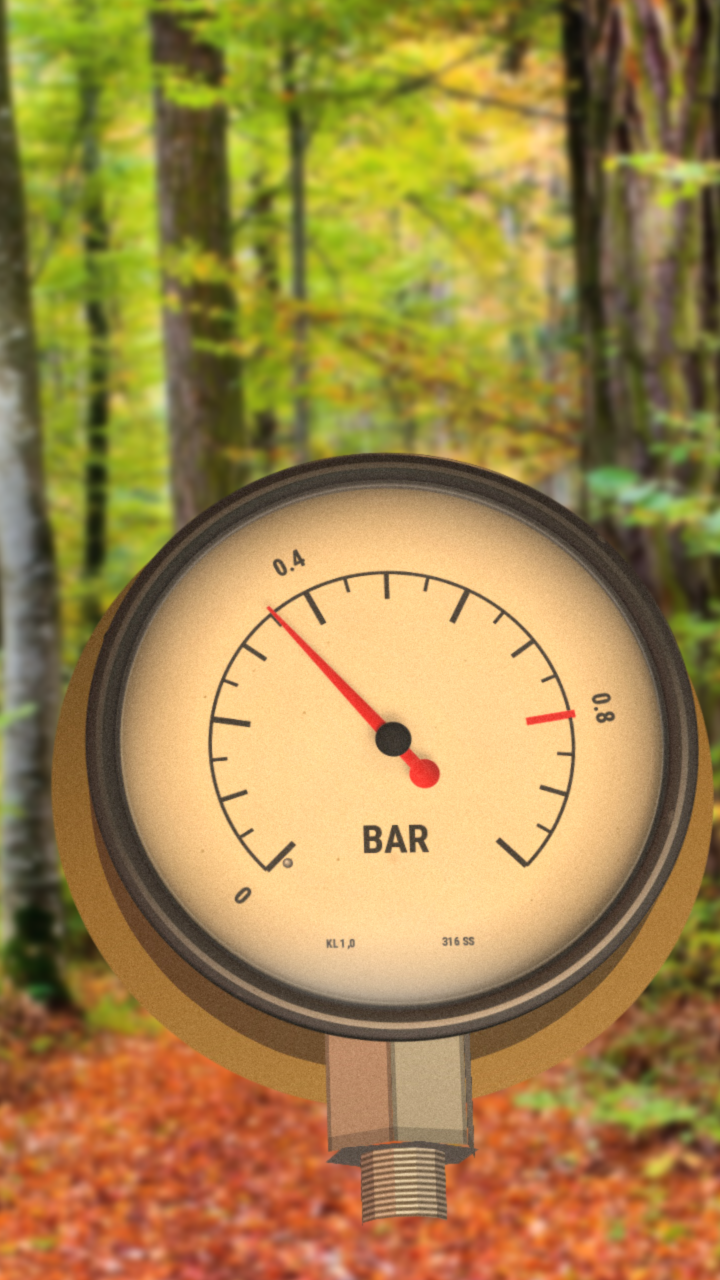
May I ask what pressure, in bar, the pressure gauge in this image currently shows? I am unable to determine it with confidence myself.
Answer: 0.35 bar
